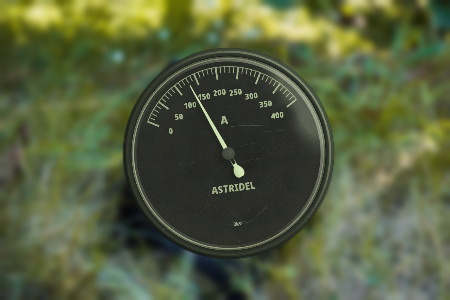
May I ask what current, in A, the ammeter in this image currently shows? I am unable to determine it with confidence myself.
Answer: 130 A
